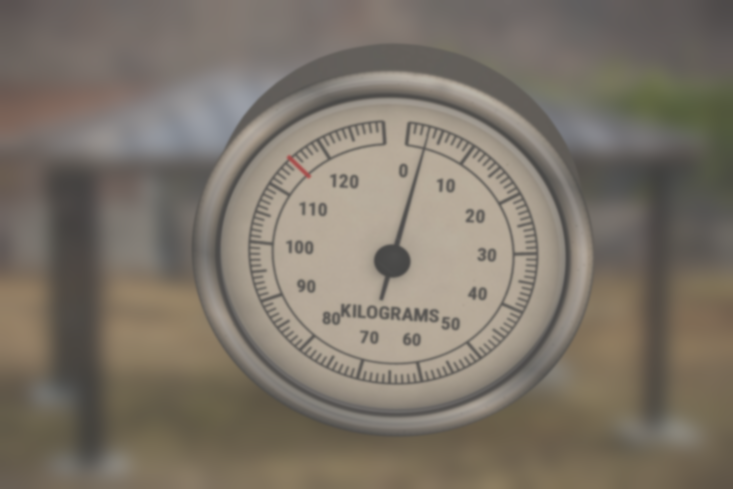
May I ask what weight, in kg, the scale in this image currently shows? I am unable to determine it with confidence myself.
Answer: 3 kg
